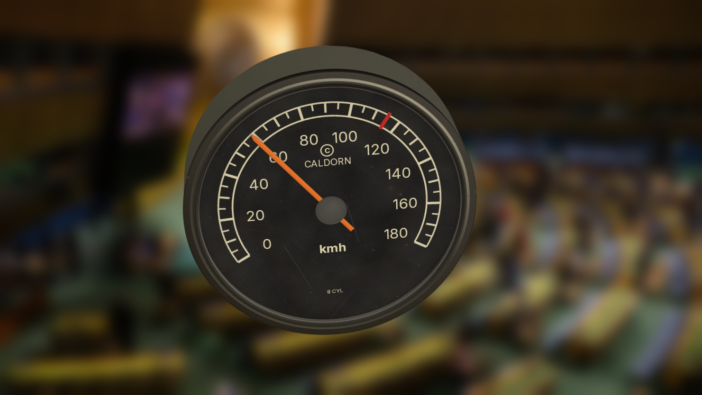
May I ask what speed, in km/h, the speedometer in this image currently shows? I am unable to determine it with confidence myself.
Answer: 60 km/h
